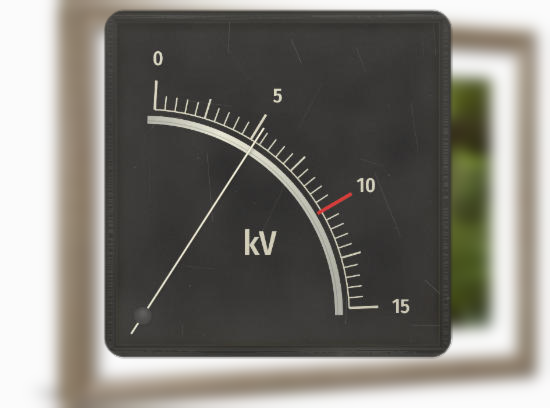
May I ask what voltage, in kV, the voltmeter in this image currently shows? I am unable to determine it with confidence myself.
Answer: 5.25 kV
